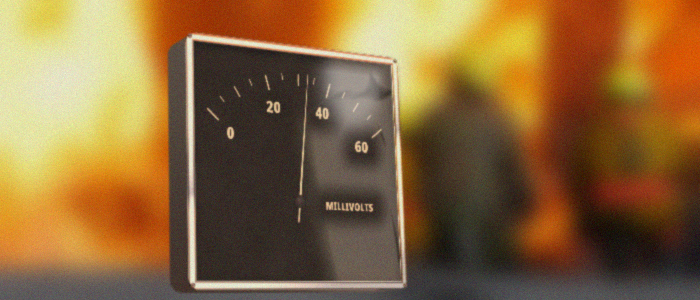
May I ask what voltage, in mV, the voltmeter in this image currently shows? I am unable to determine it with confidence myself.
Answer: 32.5 mV
